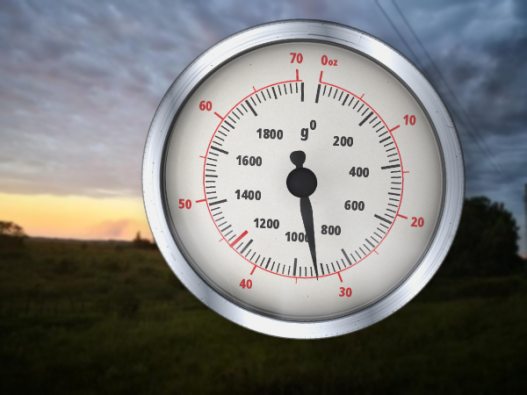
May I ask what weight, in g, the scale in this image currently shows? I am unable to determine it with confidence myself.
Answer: 920 g
